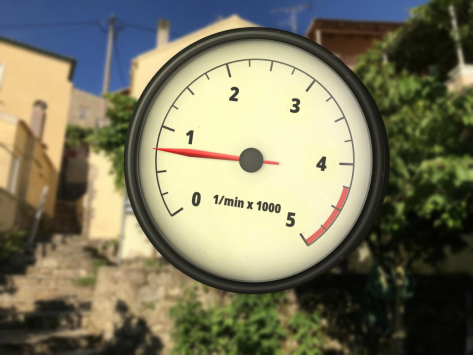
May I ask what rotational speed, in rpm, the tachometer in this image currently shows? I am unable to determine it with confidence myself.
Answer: 750 rpm
